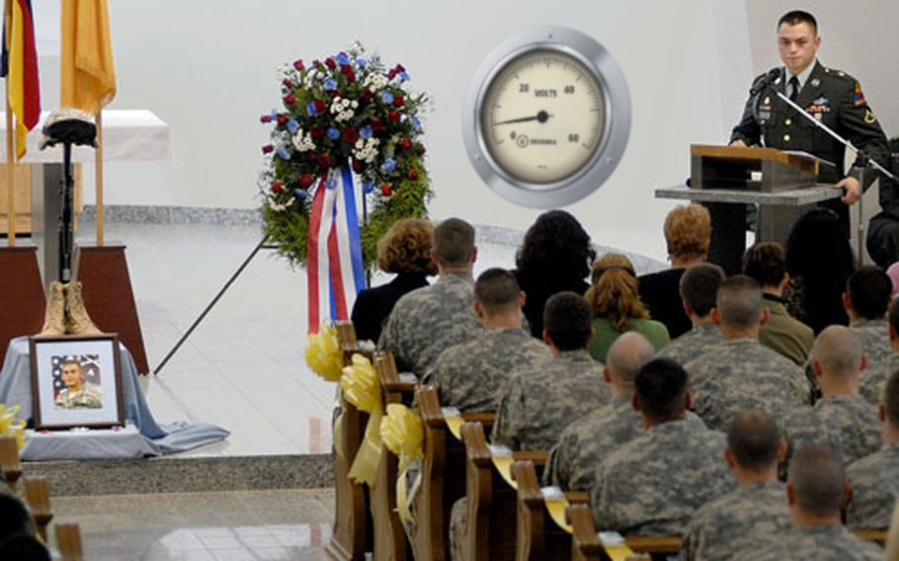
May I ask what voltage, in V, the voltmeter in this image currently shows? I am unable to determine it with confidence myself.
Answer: 5 V
